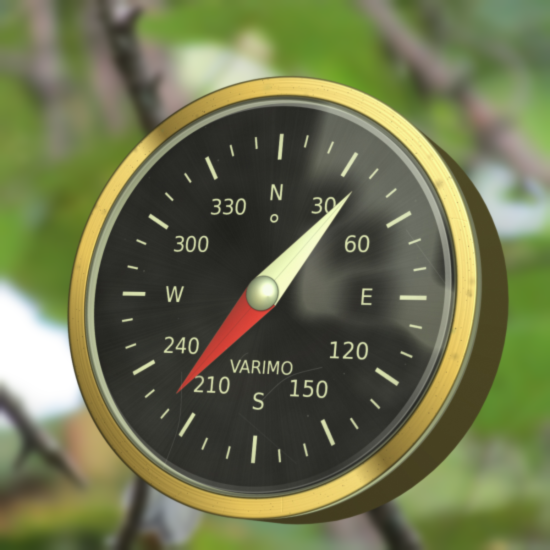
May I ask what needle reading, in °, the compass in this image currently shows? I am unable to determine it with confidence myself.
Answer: 220 °
